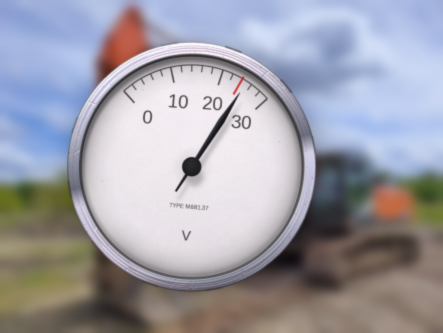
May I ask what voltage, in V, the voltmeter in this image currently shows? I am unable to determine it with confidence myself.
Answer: 25 V
